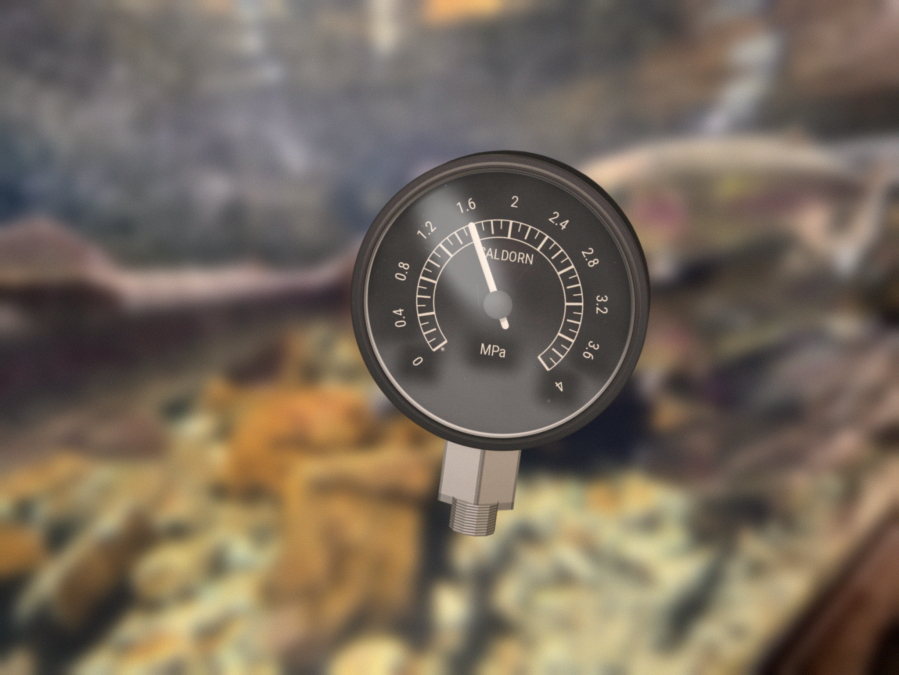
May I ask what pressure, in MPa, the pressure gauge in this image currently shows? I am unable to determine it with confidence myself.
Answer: 1.6 MPa
